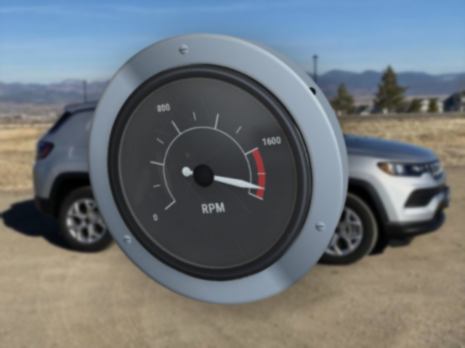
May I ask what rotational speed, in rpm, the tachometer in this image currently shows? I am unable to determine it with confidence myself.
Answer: 1900 rpm
